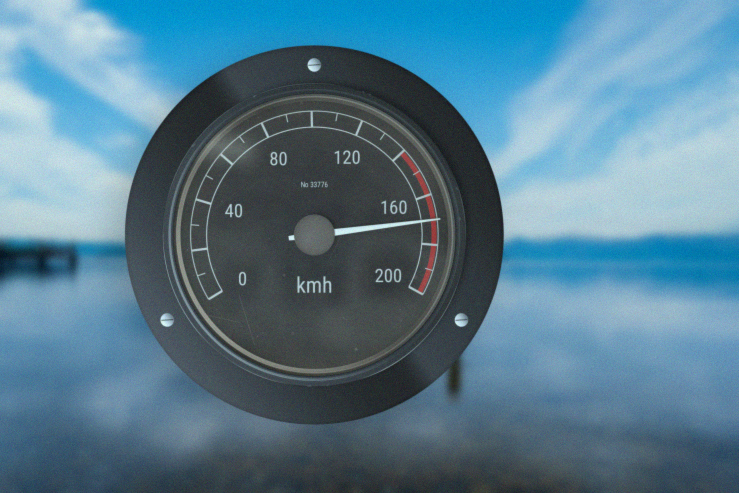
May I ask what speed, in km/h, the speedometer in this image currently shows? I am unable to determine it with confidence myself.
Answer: 170 km/h
